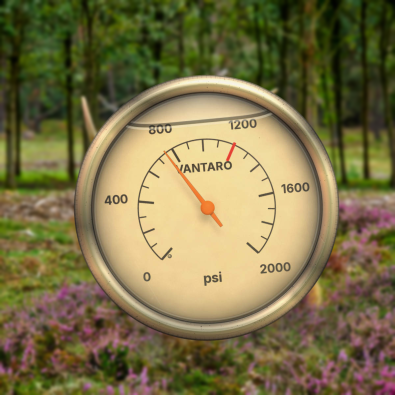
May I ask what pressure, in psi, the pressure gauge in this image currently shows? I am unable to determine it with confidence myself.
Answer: 750 psi
